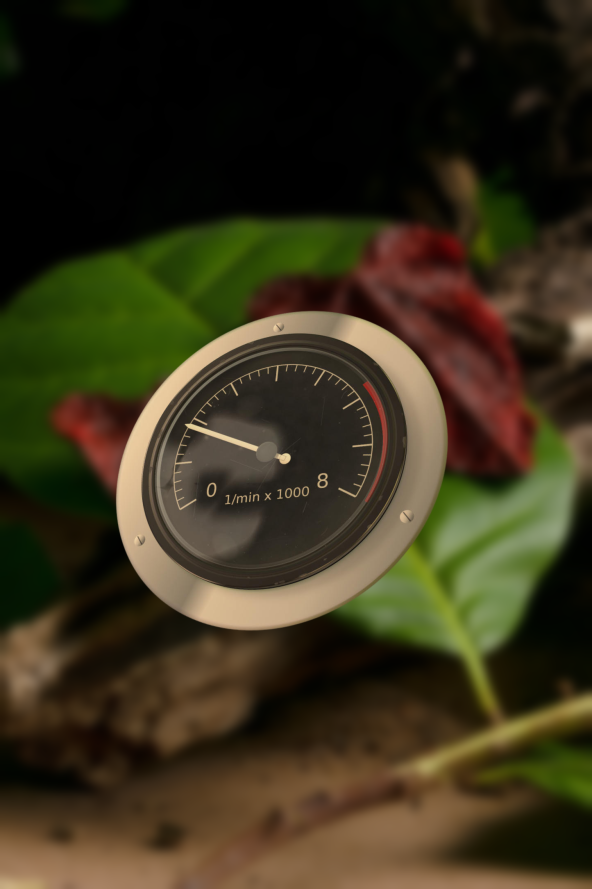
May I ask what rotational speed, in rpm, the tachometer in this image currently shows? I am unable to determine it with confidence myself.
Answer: 1800 rpm
